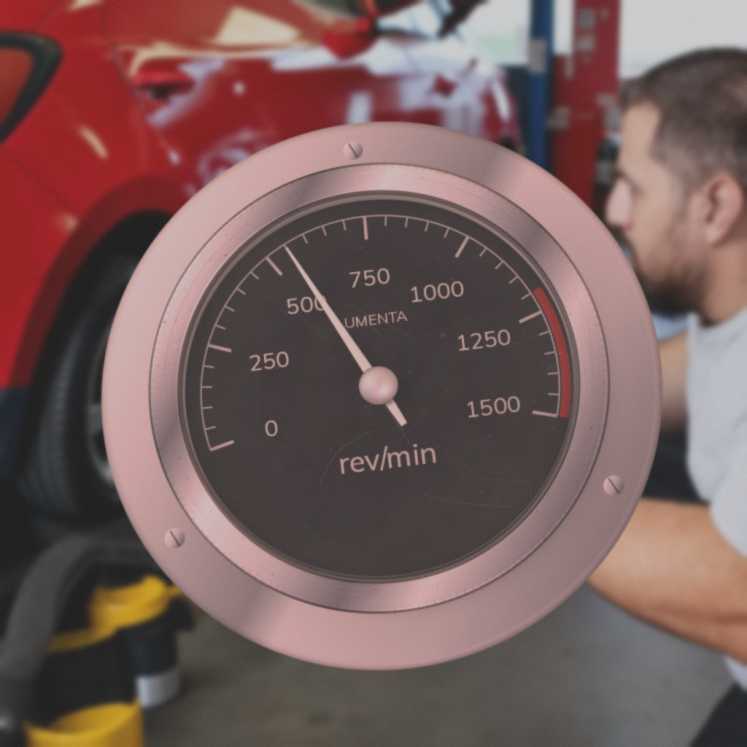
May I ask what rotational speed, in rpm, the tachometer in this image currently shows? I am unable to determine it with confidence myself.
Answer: 550 rpm
